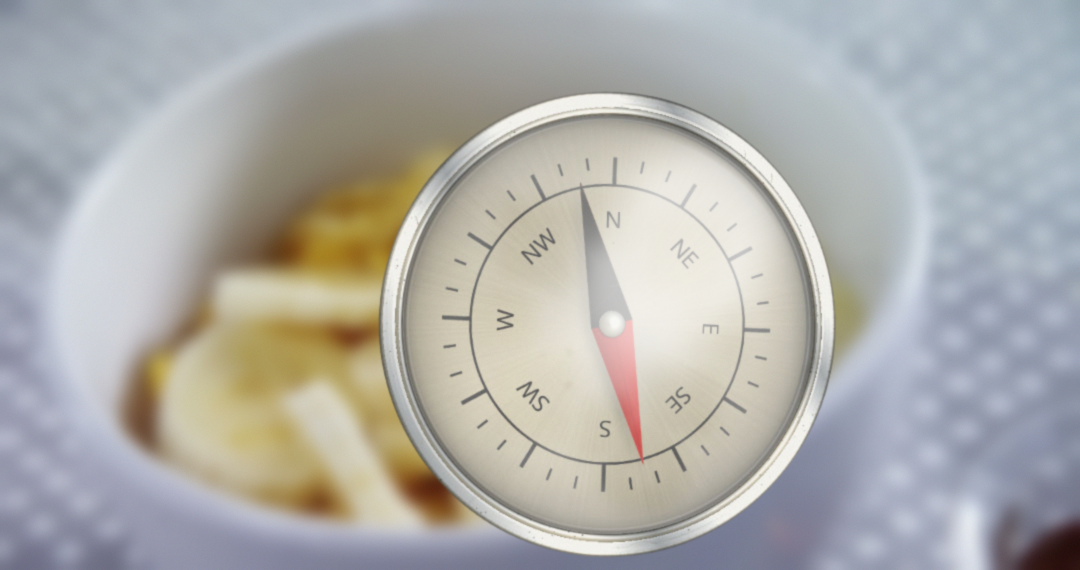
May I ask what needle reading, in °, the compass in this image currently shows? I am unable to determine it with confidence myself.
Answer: 165 °
